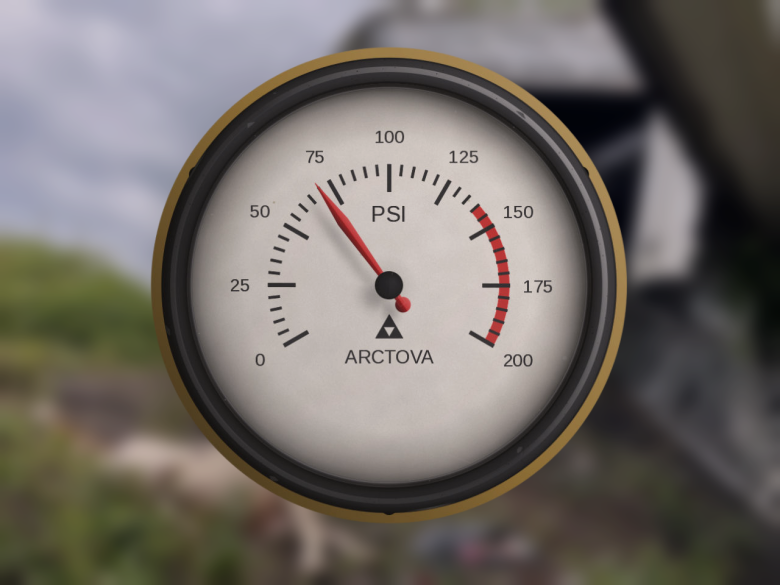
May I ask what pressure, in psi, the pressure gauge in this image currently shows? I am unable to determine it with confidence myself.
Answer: 70 psi
